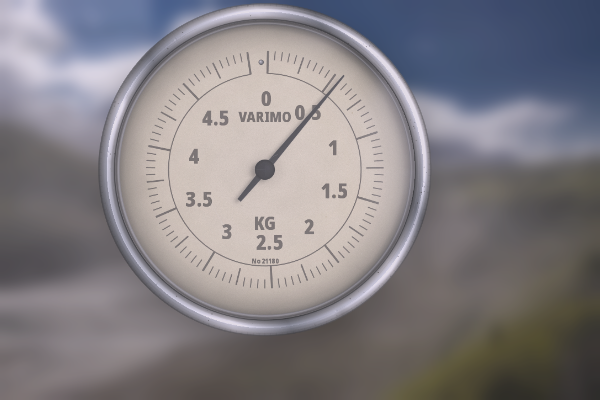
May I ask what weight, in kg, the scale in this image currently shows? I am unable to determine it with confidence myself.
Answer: 0.55 kg
